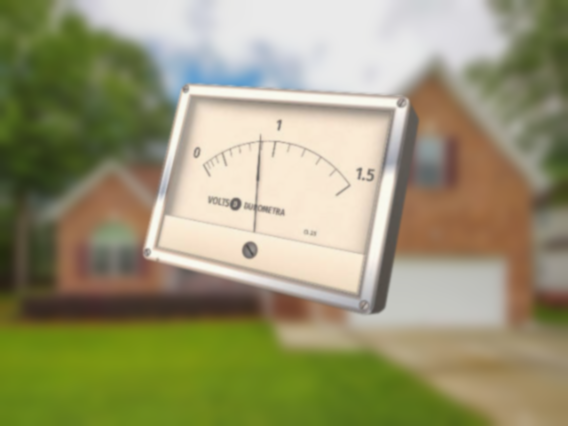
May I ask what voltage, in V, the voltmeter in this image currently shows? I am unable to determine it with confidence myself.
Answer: 0.9 V
